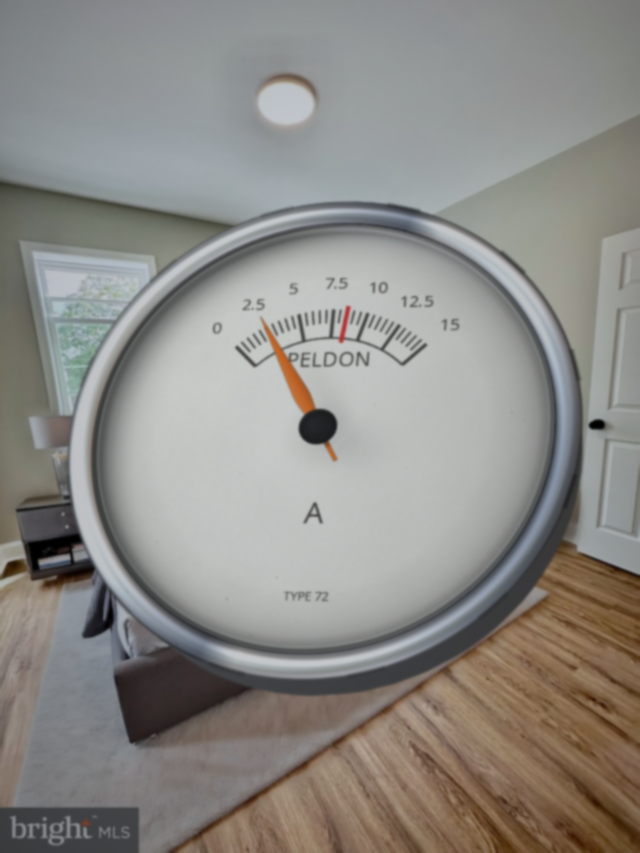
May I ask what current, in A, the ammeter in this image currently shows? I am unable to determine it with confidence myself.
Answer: 2.5 A
